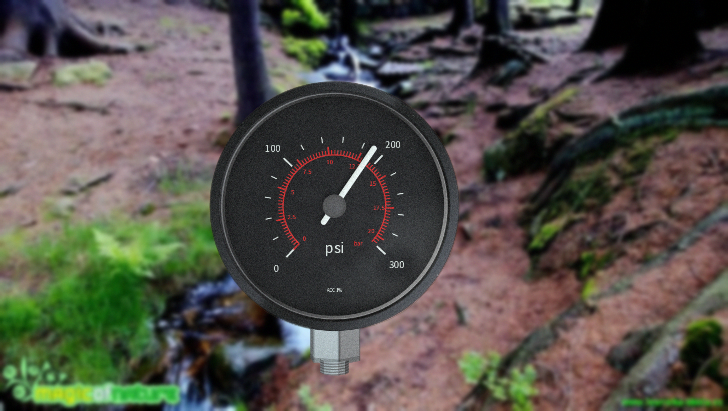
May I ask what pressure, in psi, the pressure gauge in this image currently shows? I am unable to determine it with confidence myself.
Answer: 190 psi
